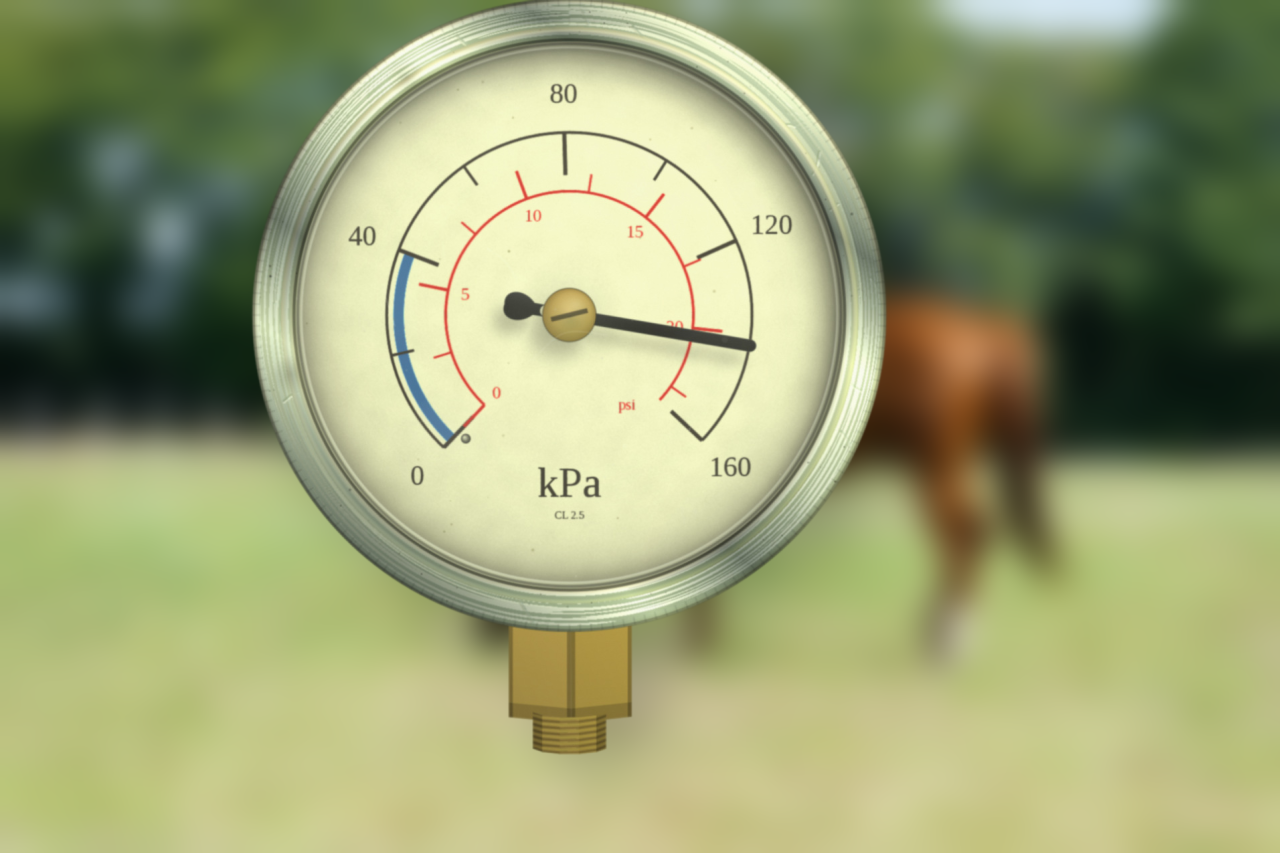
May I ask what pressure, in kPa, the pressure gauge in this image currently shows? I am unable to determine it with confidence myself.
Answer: 140 kPa
